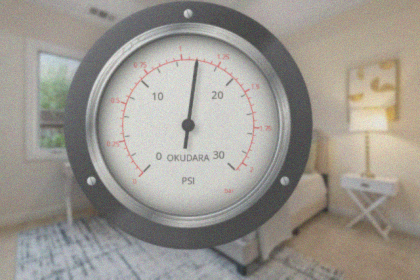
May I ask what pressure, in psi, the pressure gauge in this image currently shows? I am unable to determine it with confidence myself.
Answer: 16 psi
